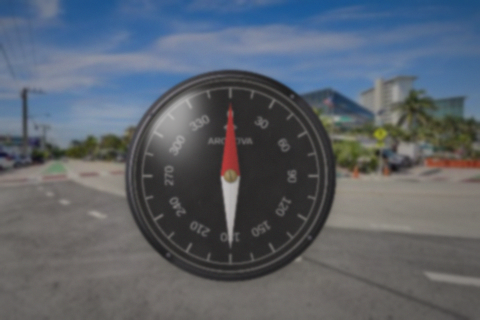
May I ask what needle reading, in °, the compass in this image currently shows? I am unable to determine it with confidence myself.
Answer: 0 °
